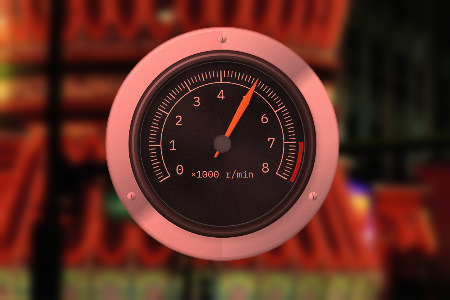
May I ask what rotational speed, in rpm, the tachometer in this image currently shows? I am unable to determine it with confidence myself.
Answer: 5000 rpm
